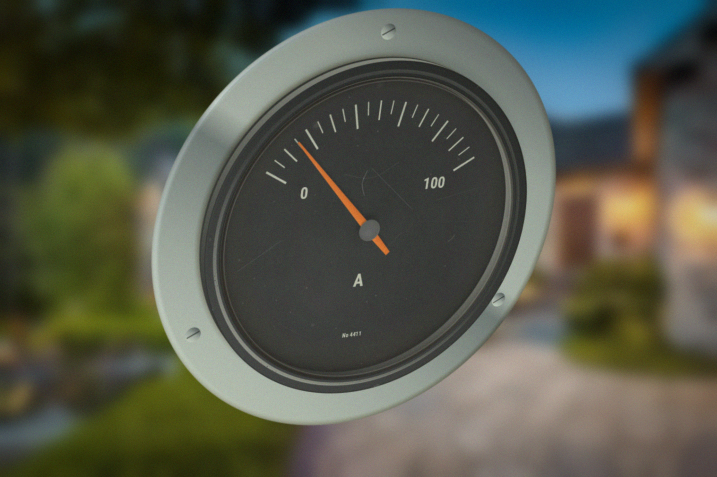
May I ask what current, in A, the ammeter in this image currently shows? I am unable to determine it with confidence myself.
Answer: 15 A
